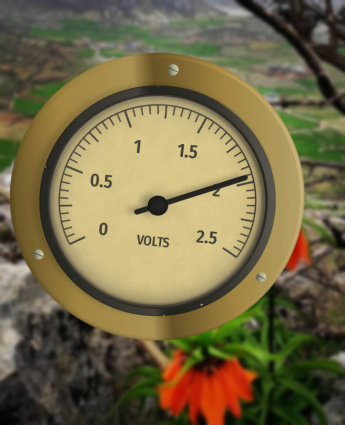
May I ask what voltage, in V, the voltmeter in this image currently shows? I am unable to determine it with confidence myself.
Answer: 1.95 V
